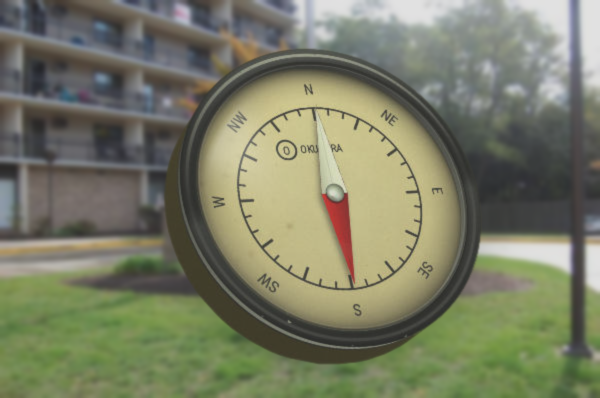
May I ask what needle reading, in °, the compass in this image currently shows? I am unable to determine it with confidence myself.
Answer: 180 °
